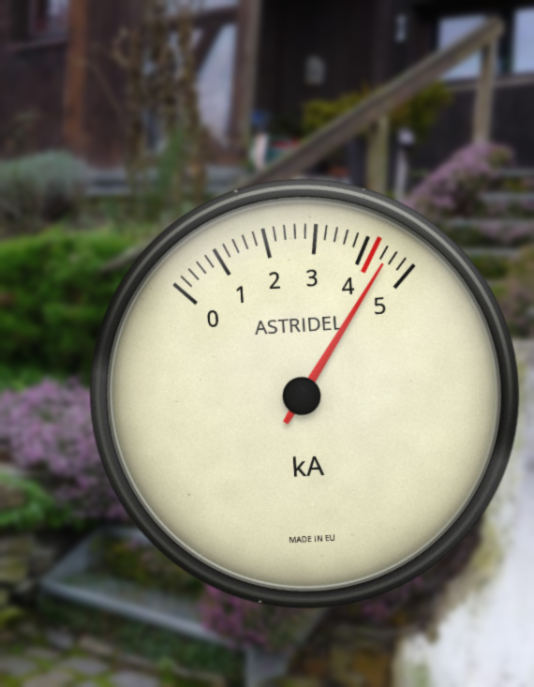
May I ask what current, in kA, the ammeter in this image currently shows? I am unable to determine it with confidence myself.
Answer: 4.5 kA
